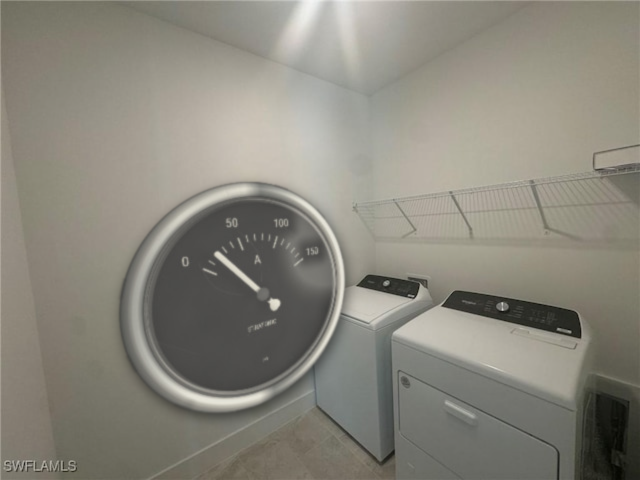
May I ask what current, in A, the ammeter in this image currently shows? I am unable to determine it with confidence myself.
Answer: 20 A
